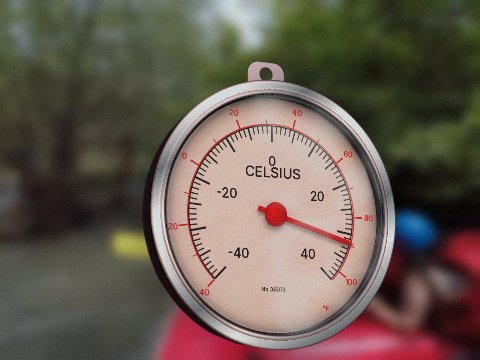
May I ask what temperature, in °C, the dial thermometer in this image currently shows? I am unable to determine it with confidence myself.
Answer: 32 °C
